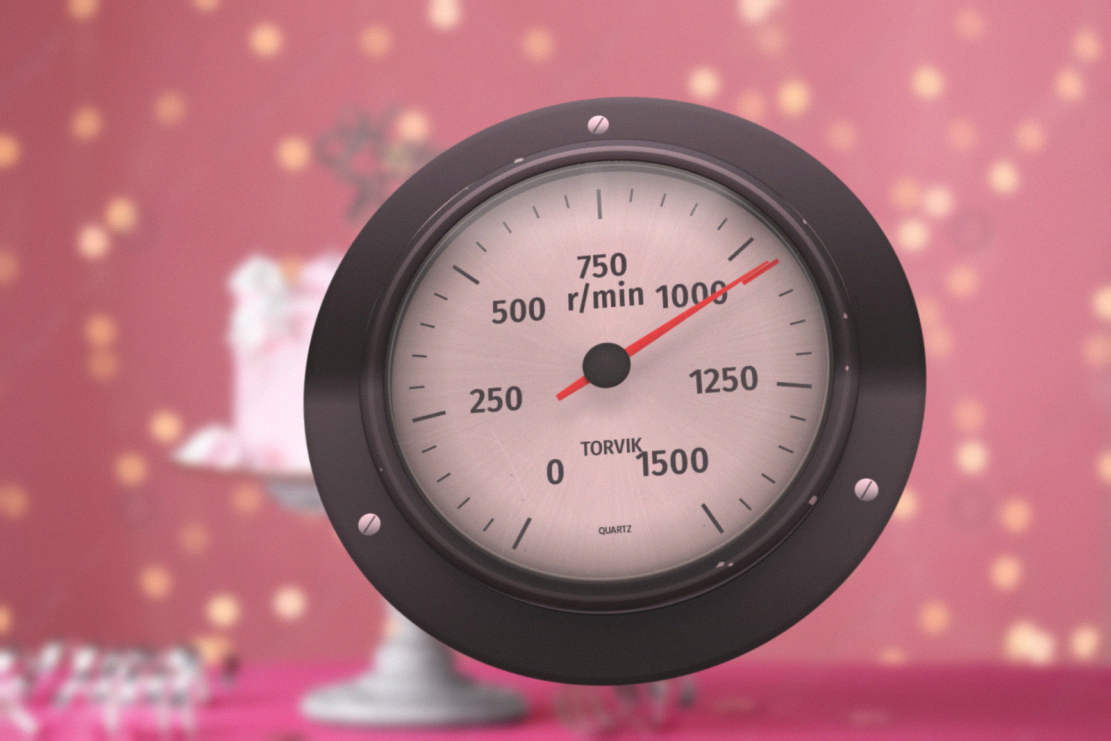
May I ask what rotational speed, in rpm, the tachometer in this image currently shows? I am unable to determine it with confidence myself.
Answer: 1050 rpm
